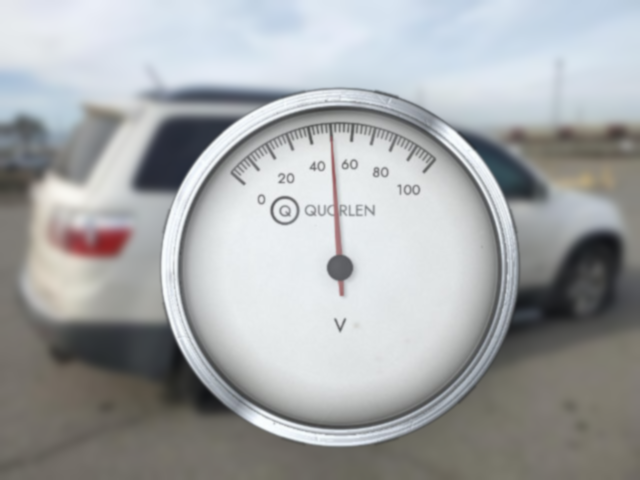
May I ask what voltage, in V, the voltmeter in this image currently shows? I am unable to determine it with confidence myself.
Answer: 50 V
